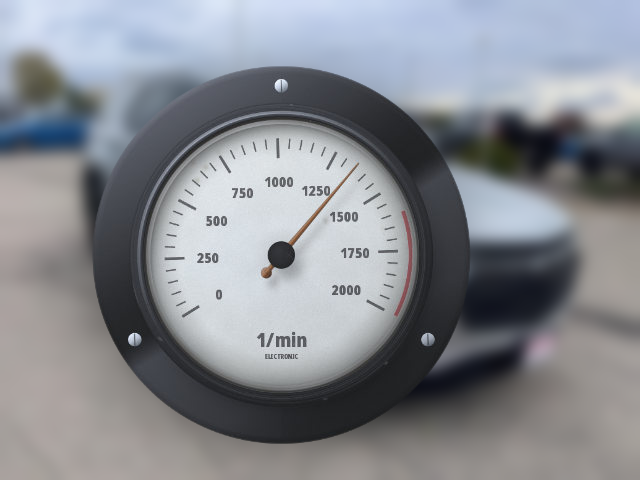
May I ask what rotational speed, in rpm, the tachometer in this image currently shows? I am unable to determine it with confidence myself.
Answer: 1350 rpm
